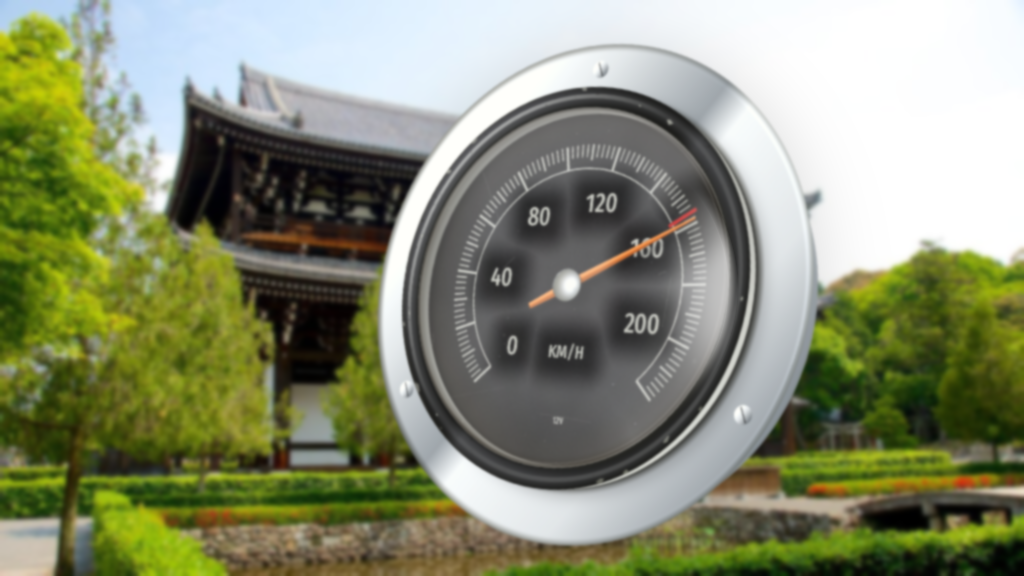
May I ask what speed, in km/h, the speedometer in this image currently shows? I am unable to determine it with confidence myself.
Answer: 160 km/h
